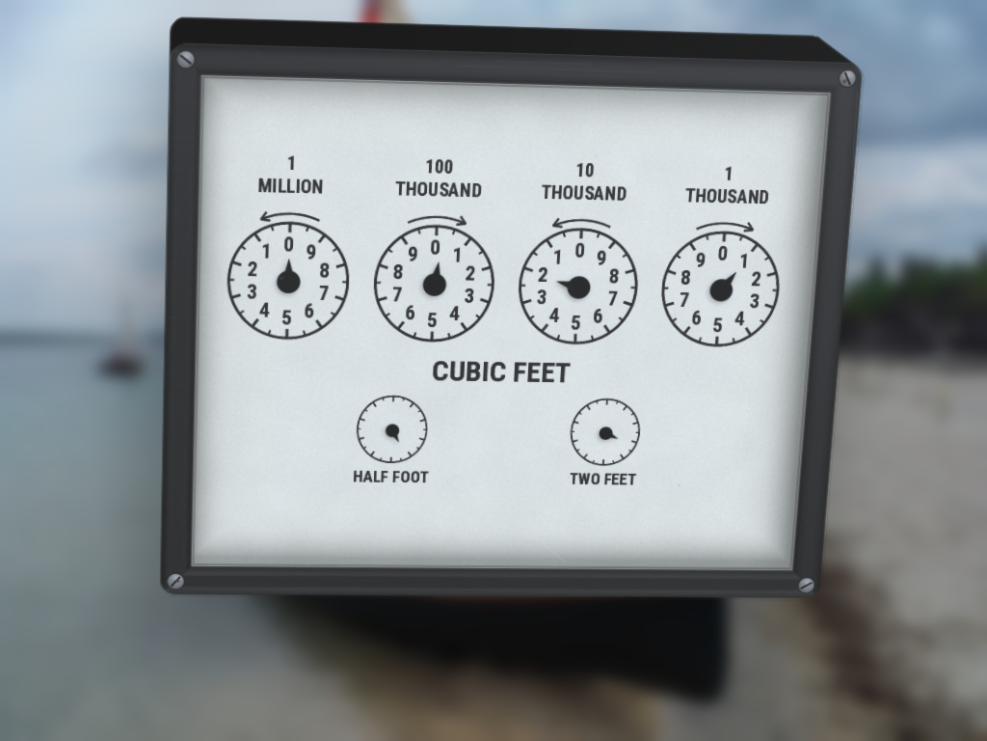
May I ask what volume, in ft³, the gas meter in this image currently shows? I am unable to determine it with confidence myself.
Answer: 2100 ft³
